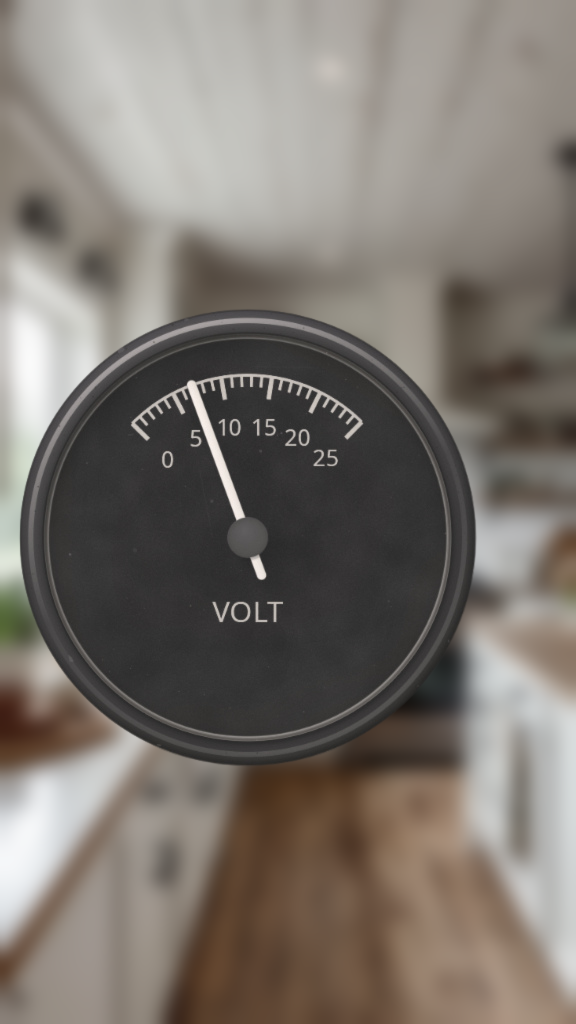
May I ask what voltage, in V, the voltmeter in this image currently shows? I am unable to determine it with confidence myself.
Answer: 7 V
